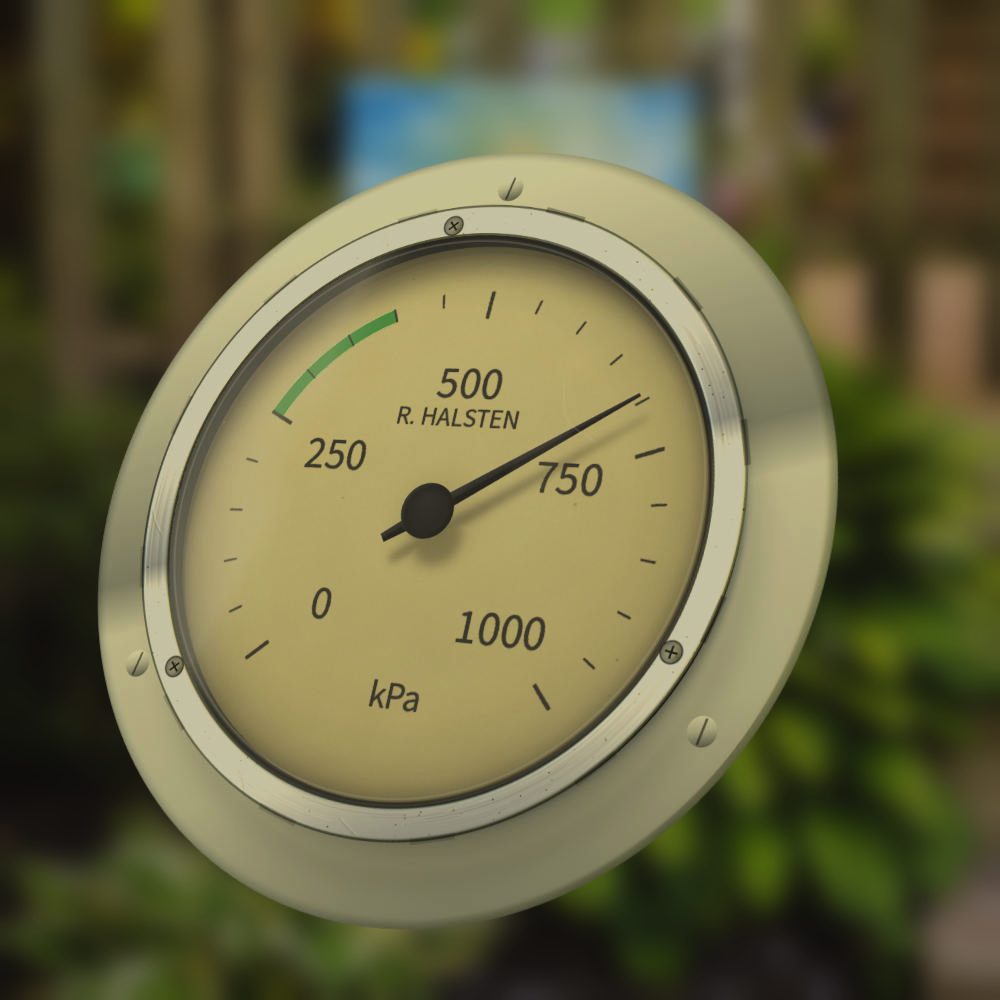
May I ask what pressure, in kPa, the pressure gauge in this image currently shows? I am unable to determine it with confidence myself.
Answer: 700 kPa
